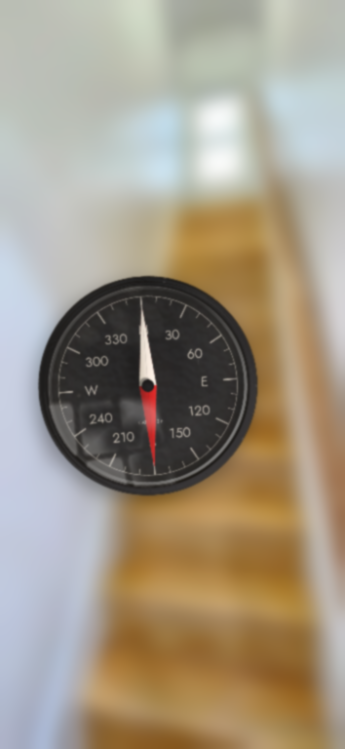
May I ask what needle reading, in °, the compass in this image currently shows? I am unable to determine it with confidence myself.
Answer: 180 °
